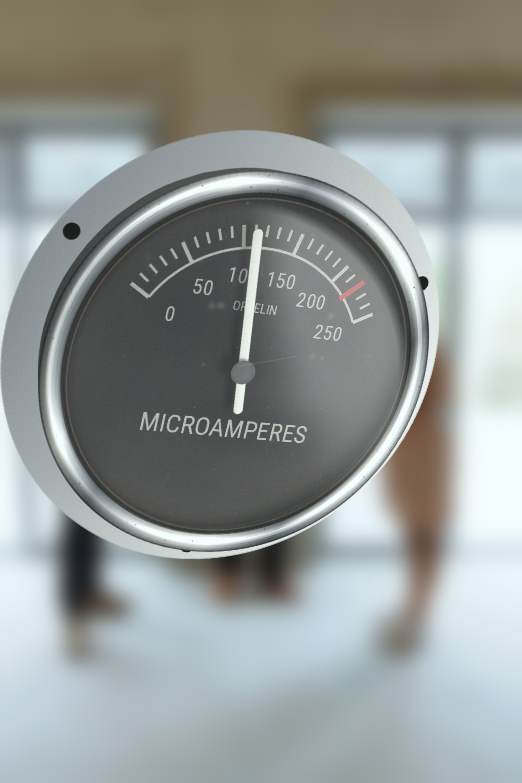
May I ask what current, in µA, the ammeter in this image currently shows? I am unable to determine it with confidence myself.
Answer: 110 µA
